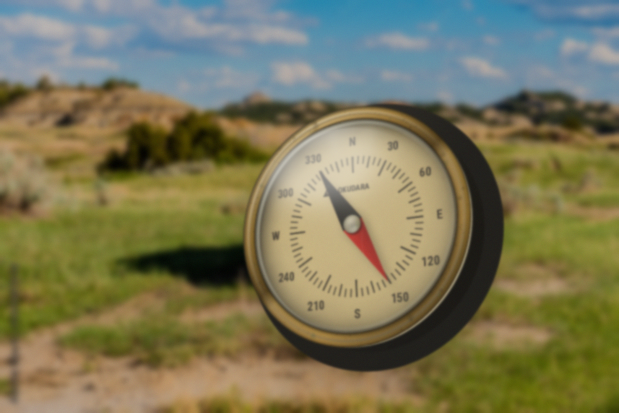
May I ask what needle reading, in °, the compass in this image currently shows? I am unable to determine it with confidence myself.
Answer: 150 °
